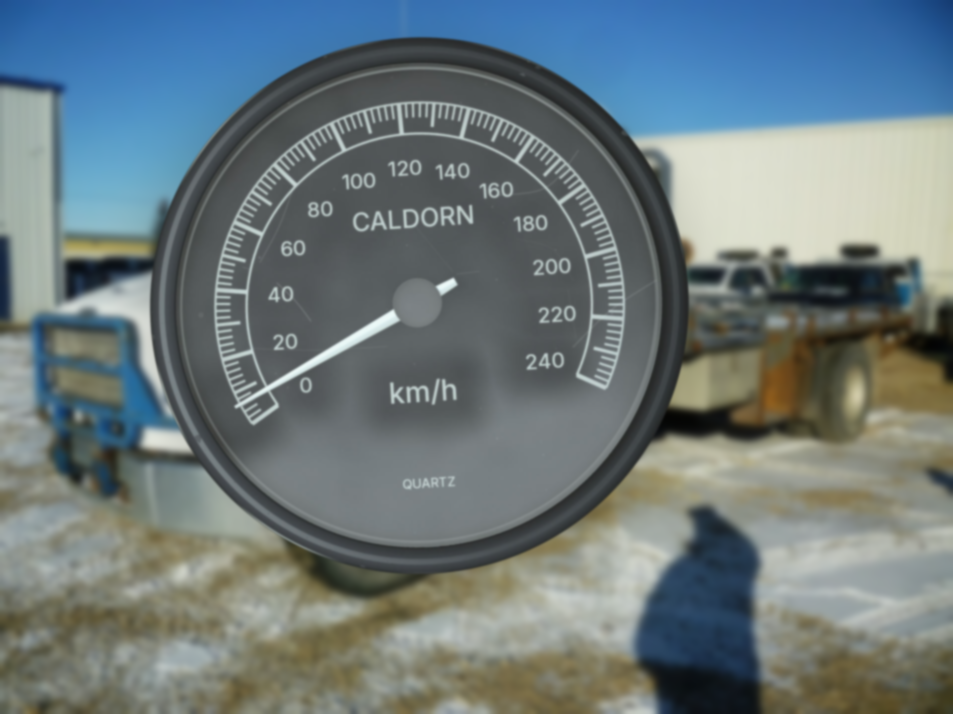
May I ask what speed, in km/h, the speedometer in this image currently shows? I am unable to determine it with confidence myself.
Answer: 6 km/h
